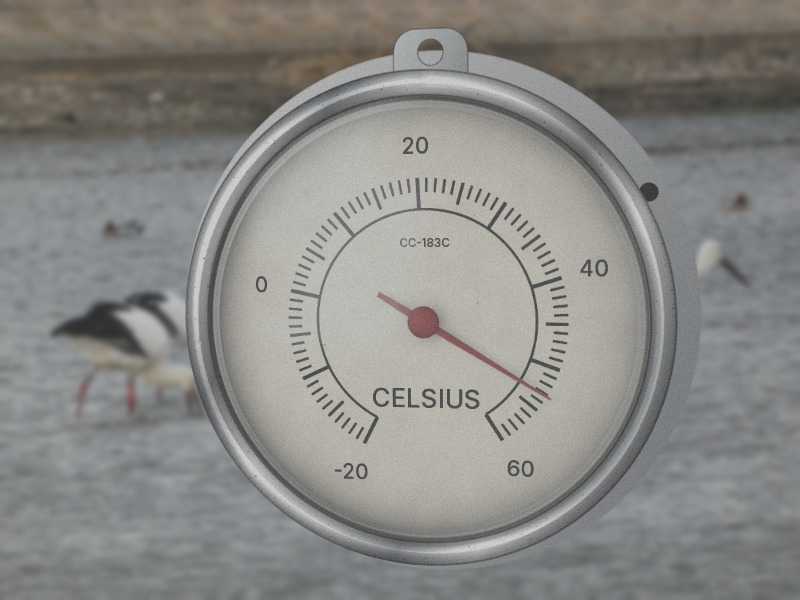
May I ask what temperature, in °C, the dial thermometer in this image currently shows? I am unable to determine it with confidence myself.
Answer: 53 °C
